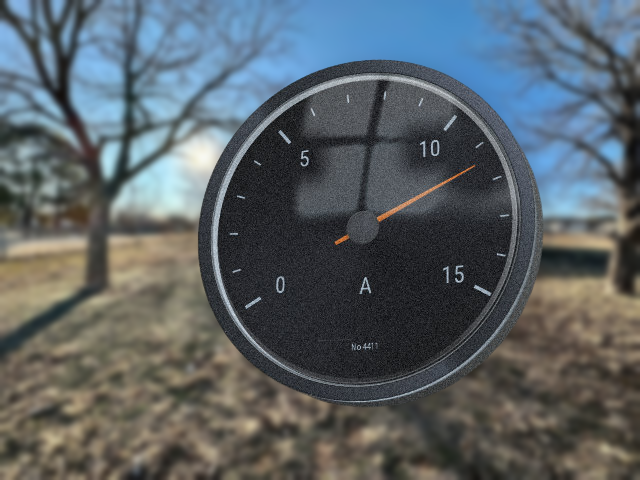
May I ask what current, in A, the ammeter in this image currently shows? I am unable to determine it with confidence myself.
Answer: 11.5 A
